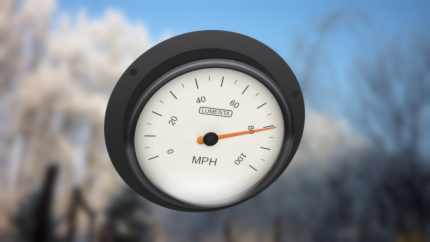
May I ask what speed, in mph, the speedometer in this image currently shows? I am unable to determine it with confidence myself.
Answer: 80 mph
